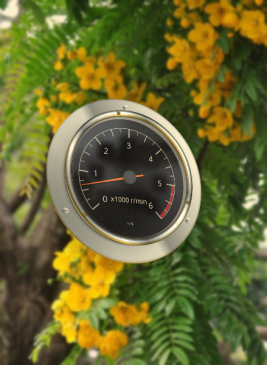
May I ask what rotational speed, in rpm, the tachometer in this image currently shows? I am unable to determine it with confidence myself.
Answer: 625 rpm
